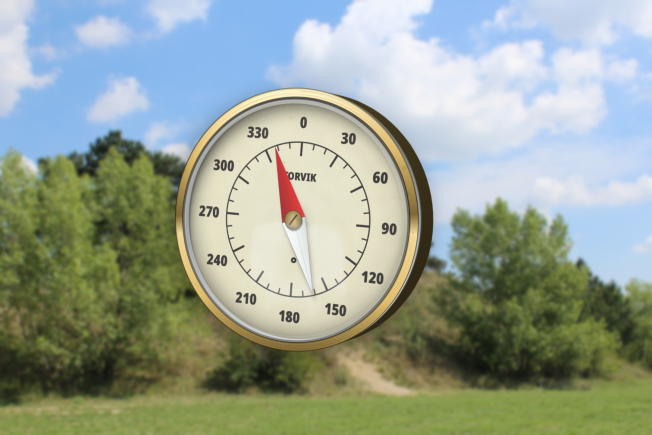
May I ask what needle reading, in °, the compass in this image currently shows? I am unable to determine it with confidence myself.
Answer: 340 °
